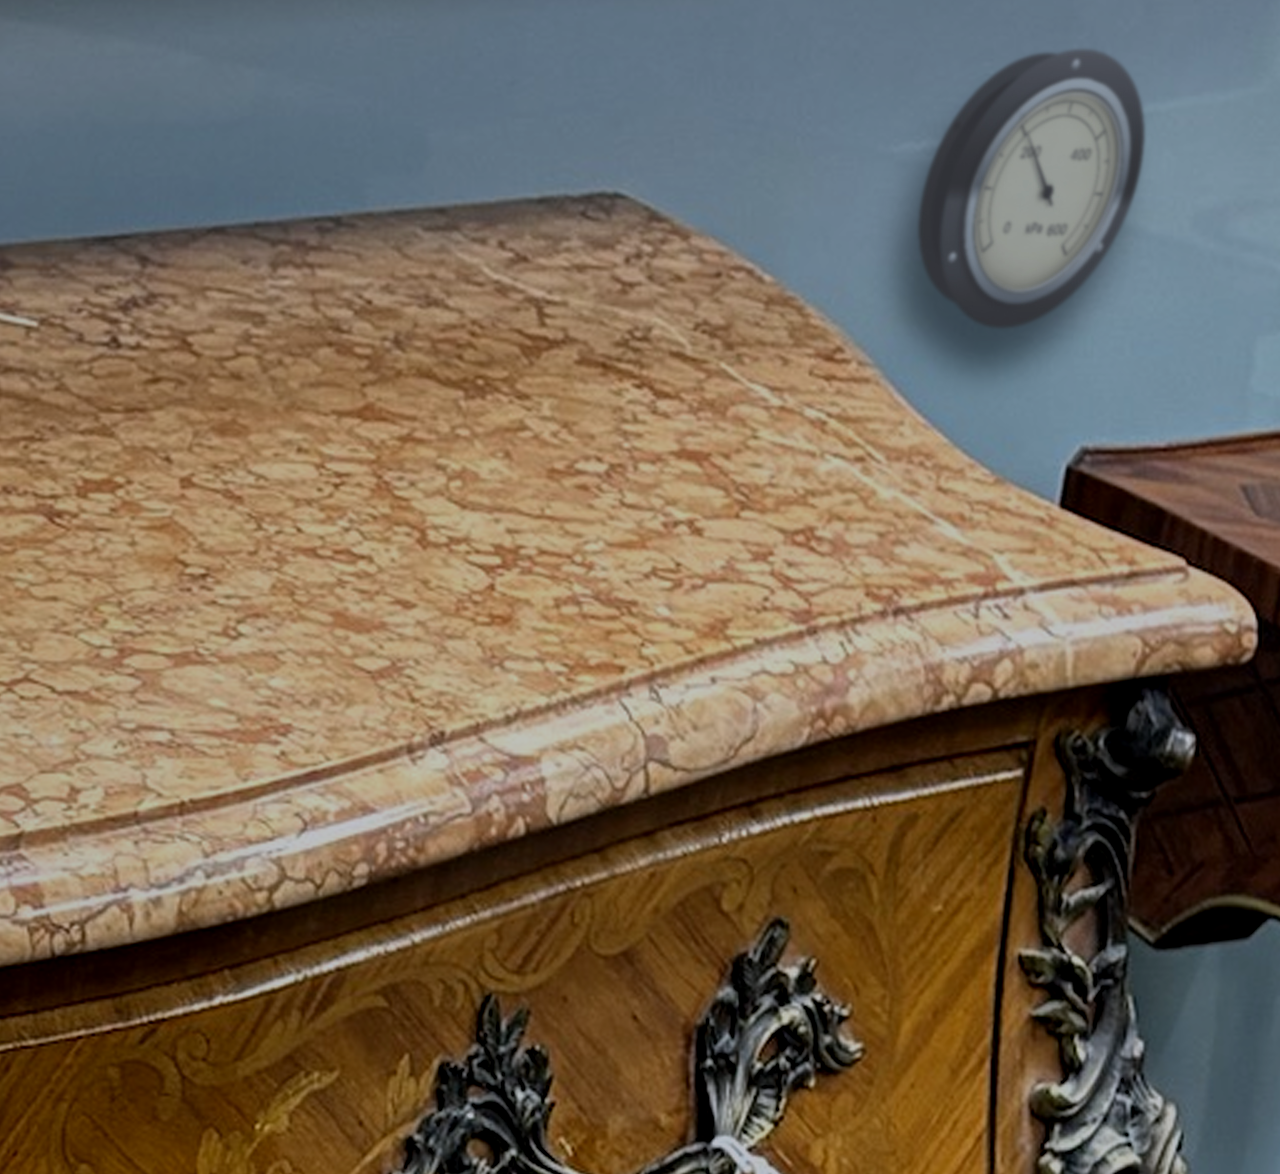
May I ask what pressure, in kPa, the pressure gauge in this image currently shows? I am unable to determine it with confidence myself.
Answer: 200 kPa
